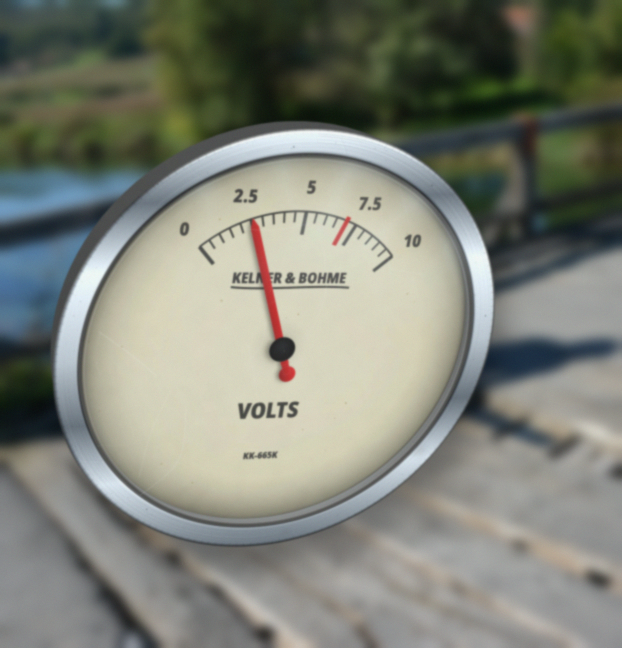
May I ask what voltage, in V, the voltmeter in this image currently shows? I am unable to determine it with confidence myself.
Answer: 2.5 V
